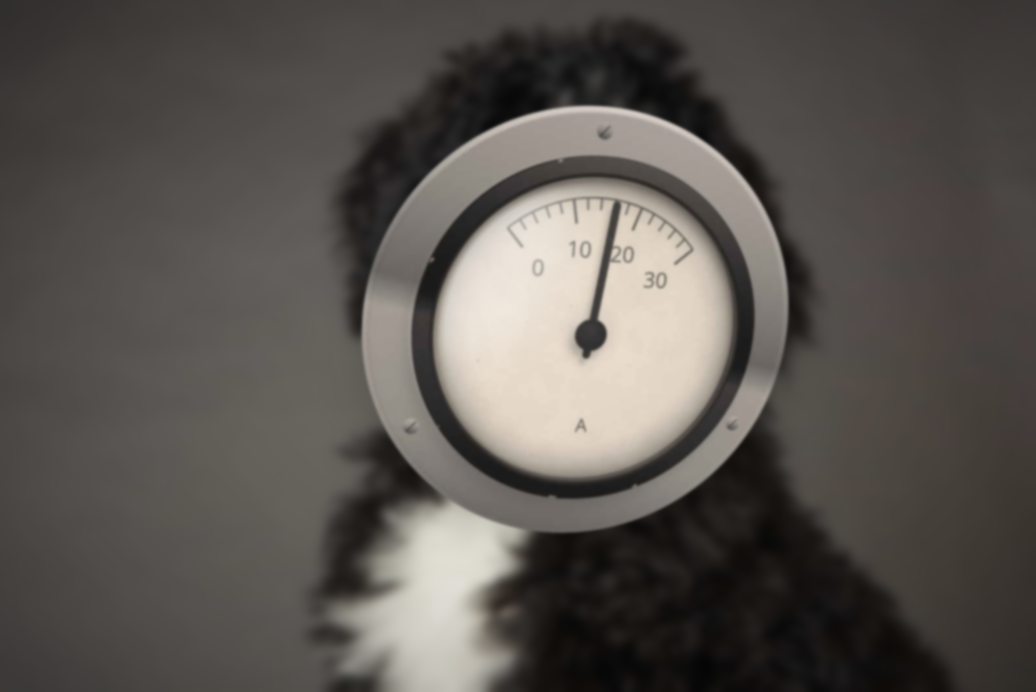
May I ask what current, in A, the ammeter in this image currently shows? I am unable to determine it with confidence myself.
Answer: 16 A
